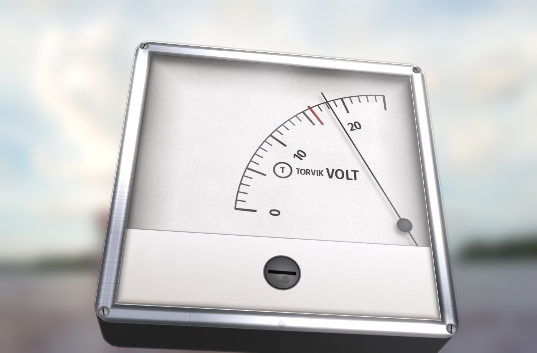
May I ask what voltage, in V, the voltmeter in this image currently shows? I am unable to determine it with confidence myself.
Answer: 18 V
